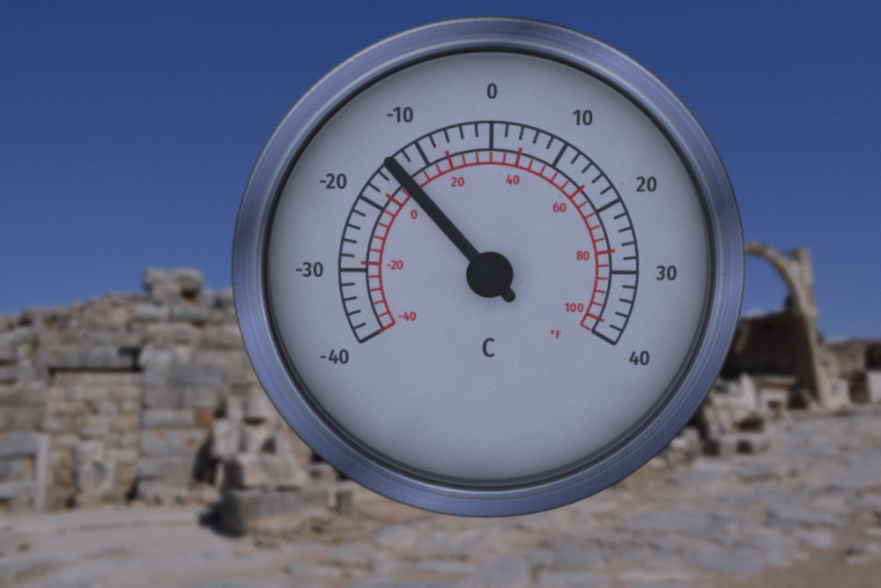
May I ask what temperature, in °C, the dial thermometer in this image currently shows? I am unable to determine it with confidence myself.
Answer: -14 °C
